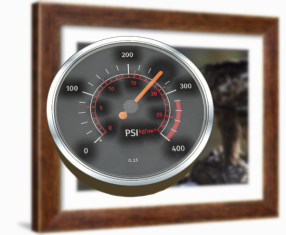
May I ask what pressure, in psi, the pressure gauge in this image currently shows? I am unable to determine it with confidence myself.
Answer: 260 psi
